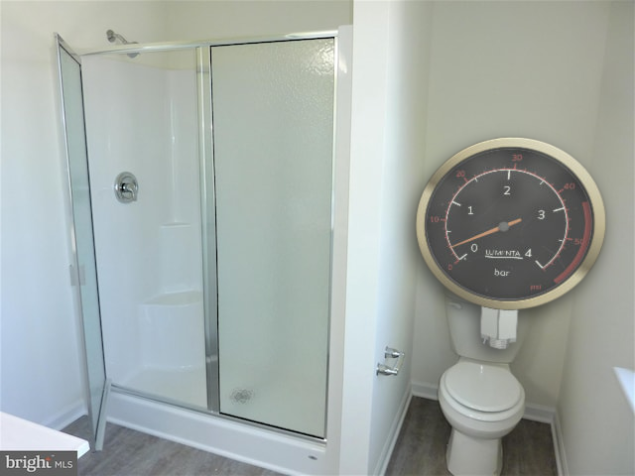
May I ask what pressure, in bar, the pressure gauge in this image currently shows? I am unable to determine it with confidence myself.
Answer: 0.25 bar
